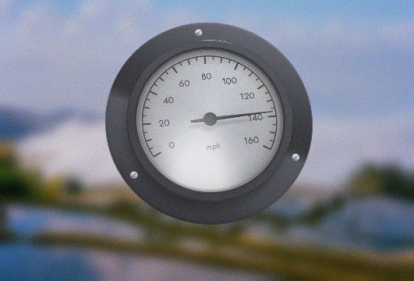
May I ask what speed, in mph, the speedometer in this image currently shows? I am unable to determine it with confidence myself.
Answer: 137.5 mph
